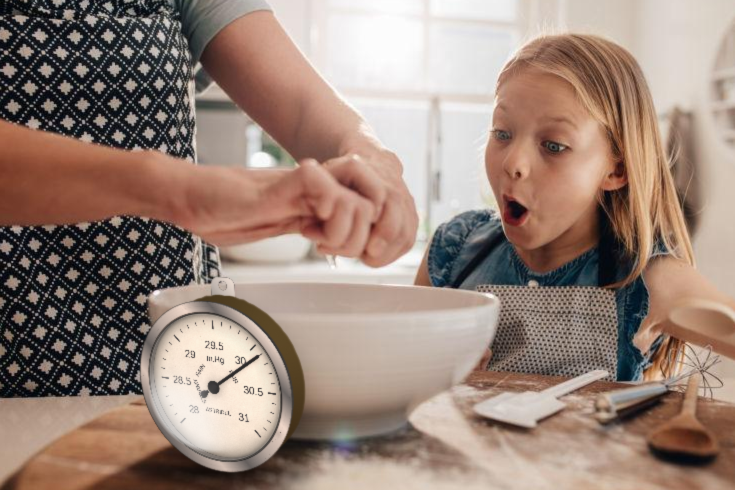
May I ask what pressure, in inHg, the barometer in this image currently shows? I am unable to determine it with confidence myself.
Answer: 30.1 inHg
